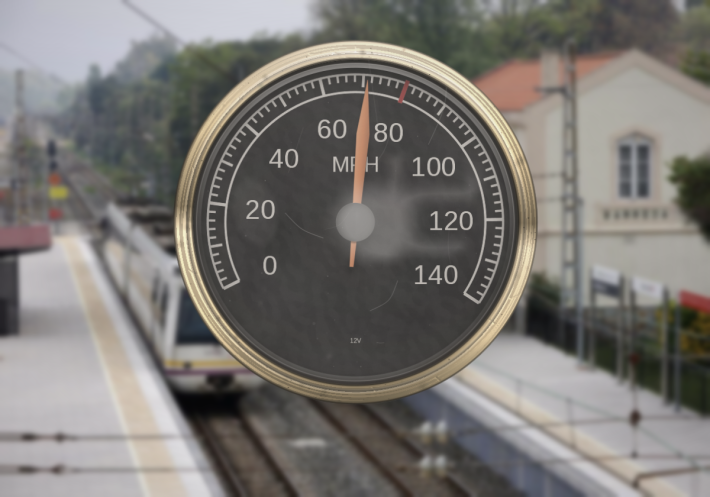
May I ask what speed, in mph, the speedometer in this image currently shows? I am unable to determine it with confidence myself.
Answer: 71 mph
